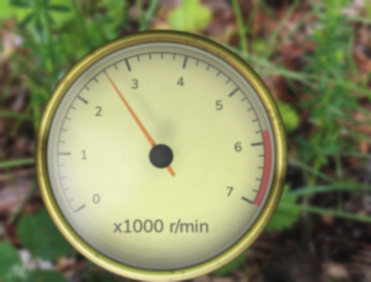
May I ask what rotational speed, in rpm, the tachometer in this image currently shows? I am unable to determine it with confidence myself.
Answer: 2600 rpm
